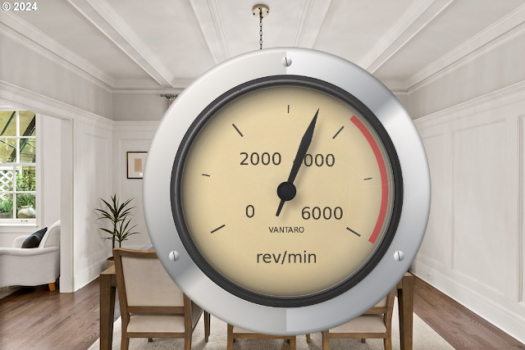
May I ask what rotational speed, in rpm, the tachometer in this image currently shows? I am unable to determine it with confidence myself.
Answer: 3500 rpm
